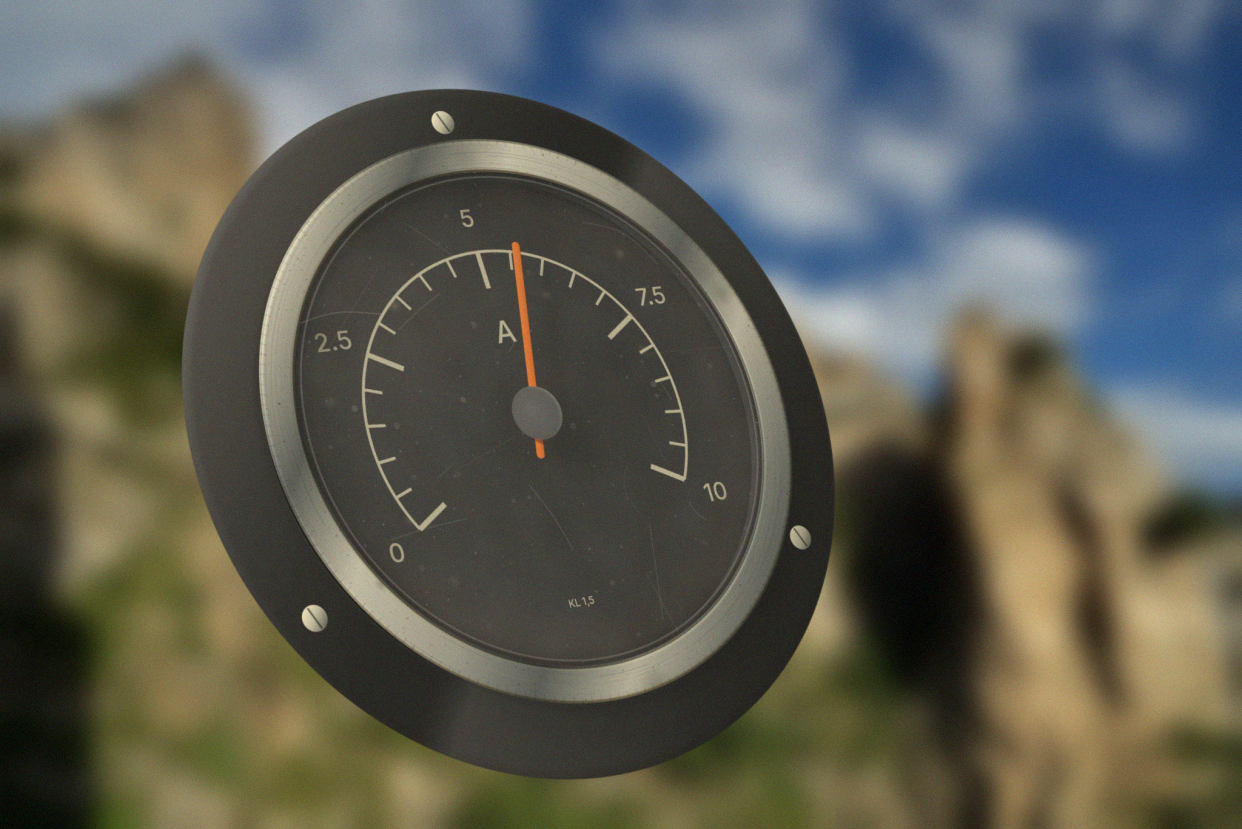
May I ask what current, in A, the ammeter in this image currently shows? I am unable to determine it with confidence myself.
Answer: 5.5 A
